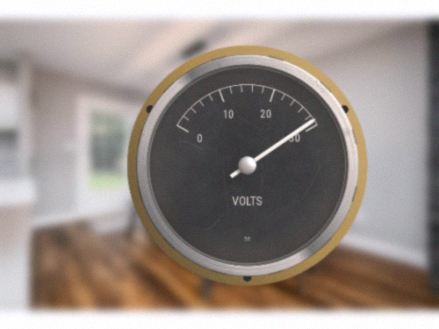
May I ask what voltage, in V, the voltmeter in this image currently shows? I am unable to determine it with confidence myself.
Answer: 29 V
